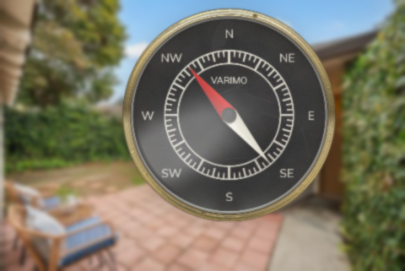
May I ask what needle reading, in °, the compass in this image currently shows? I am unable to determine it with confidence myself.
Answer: 320 °
